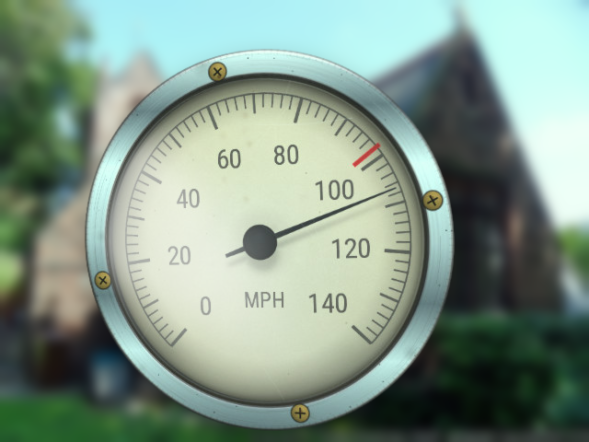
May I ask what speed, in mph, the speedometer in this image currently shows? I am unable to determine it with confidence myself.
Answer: 107 mph
